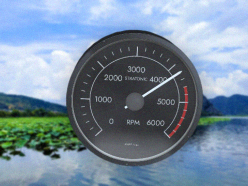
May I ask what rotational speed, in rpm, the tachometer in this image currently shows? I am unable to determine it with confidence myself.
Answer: 4200 rpm
